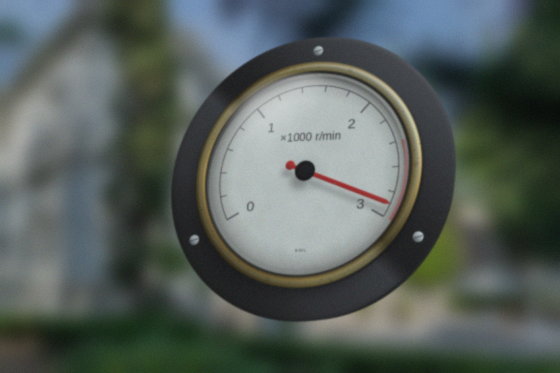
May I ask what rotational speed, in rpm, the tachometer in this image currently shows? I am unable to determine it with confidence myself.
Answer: 2900 rpm
